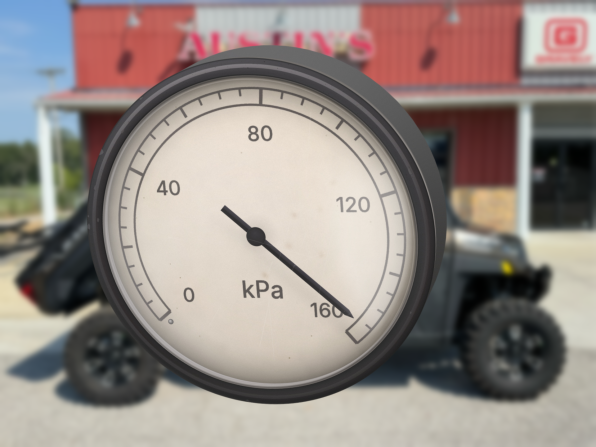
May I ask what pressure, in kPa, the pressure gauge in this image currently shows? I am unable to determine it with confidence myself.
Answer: 155 kPa
